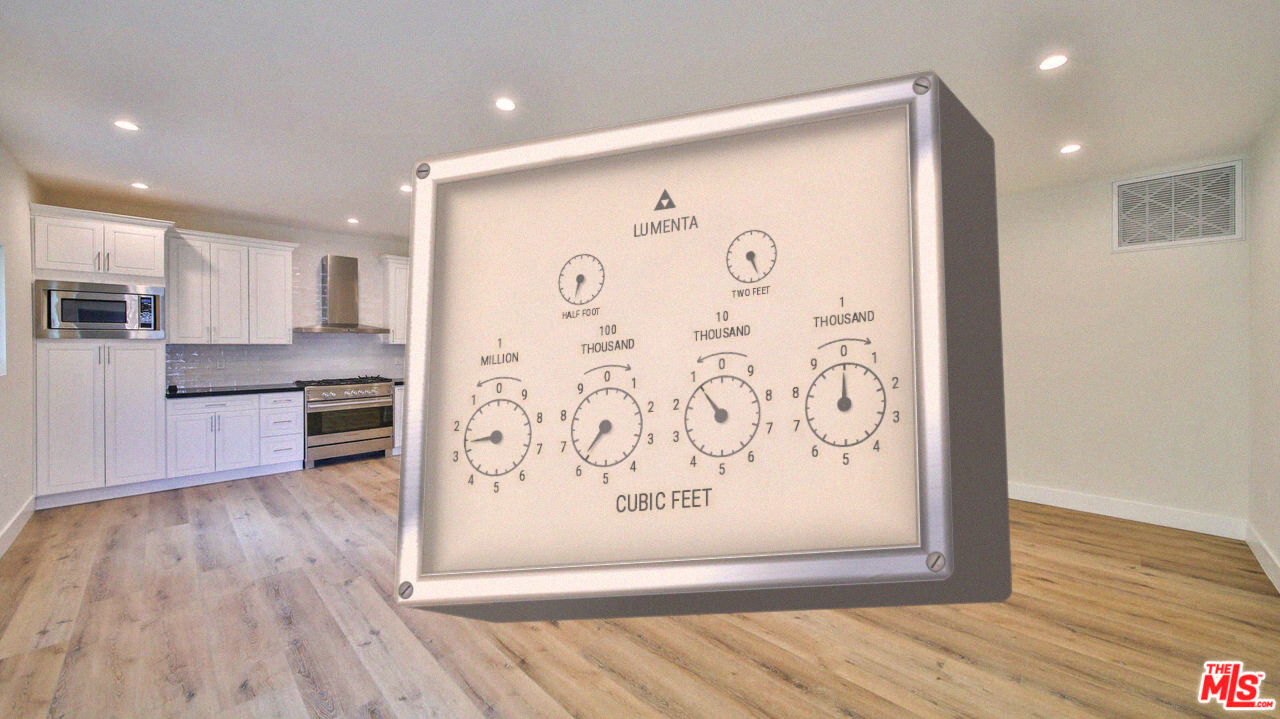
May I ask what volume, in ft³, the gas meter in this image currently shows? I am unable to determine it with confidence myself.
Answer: 261000 ft³
